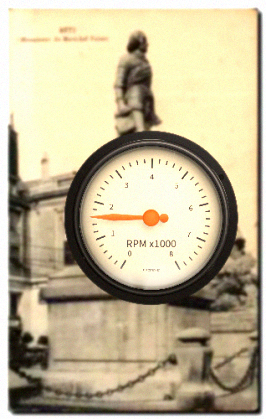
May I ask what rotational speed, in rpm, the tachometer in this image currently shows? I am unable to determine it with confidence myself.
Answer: 1600 rpm
